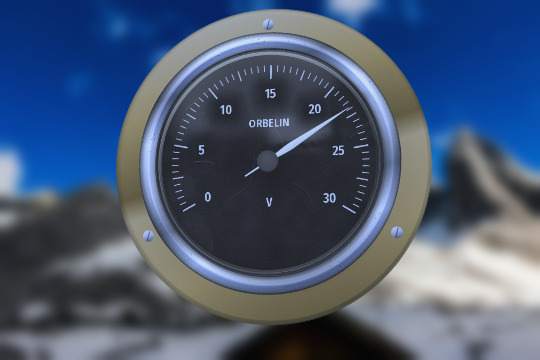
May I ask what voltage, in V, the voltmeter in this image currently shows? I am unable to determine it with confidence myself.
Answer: 22 V
